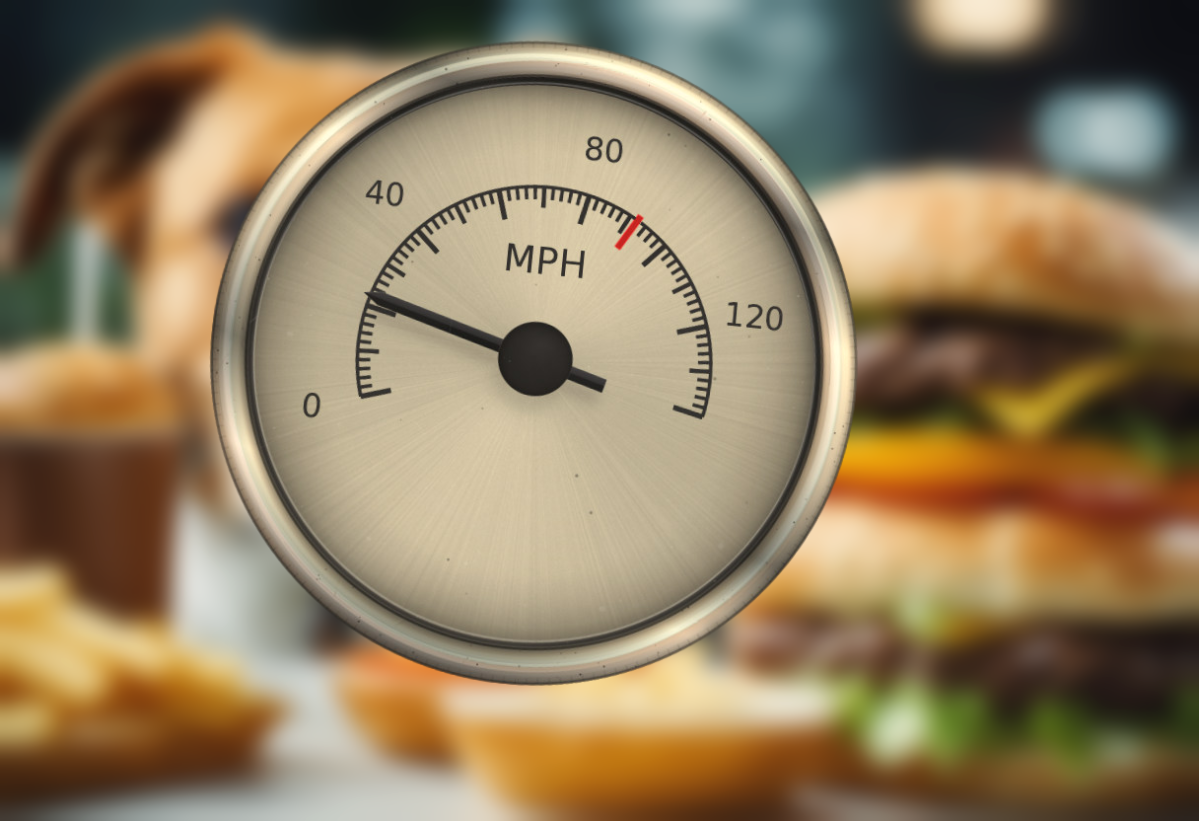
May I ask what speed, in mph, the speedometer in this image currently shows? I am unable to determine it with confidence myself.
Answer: 22 mph
